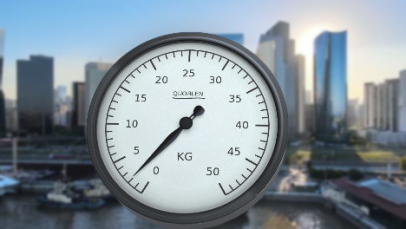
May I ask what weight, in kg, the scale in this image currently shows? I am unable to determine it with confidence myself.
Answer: 2 kg
